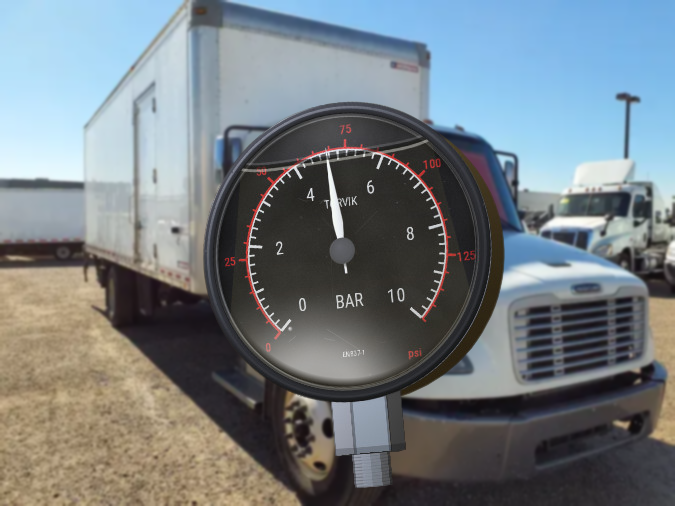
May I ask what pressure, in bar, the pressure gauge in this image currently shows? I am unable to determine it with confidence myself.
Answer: 4.8 bar
